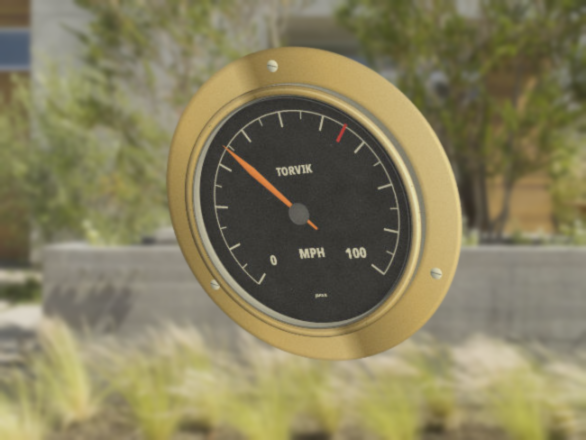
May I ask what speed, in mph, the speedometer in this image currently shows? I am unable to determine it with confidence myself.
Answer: 35 mph
